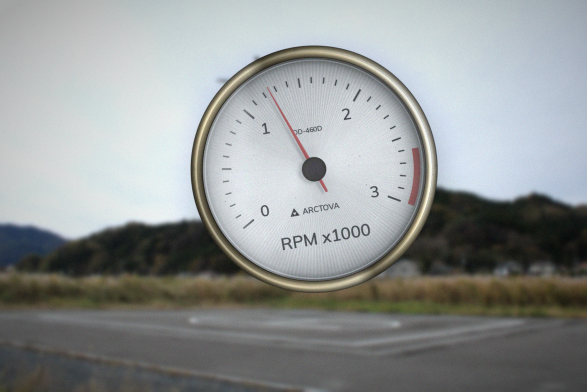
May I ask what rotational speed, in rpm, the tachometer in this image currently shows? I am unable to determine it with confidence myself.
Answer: 1250 rpm
